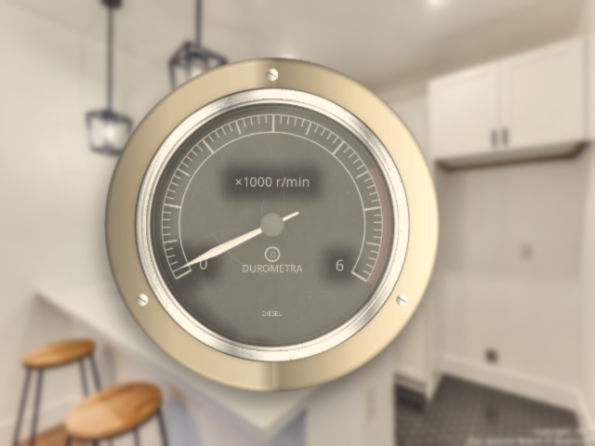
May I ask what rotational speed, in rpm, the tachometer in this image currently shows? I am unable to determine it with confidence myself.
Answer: 100 rpm
